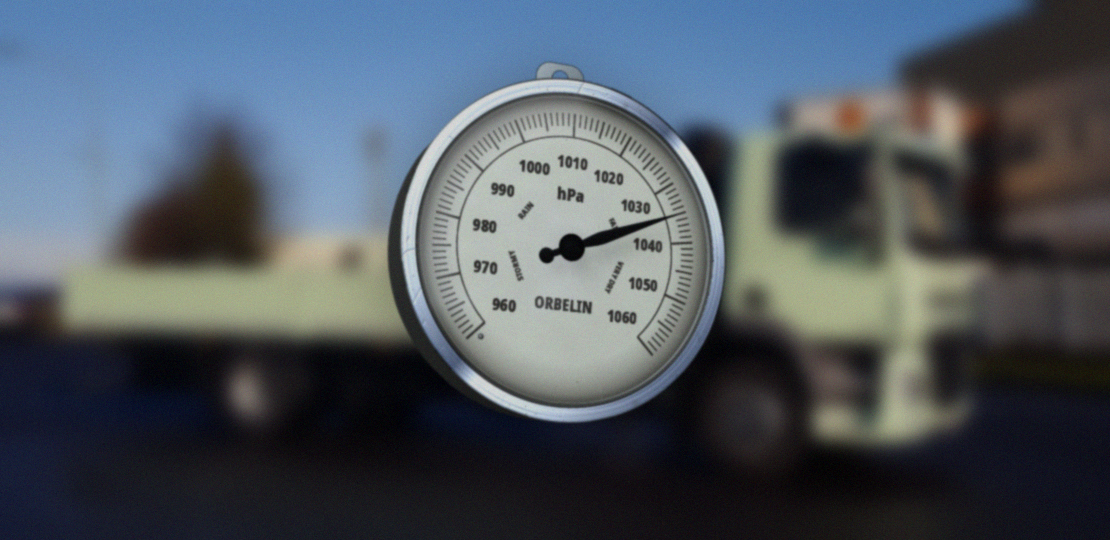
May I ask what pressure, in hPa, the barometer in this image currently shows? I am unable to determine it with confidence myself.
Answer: 1035 hPa
